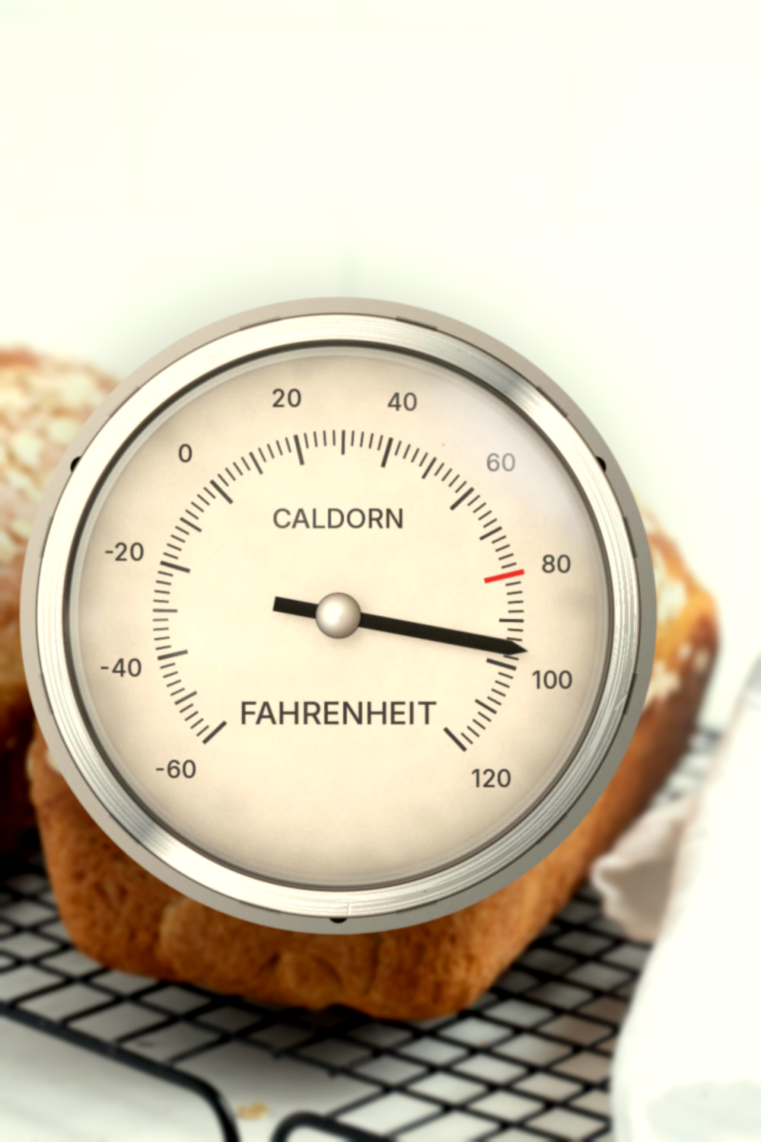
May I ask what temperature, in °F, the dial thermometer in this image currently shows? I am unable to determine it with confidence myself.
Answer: 96 °F
